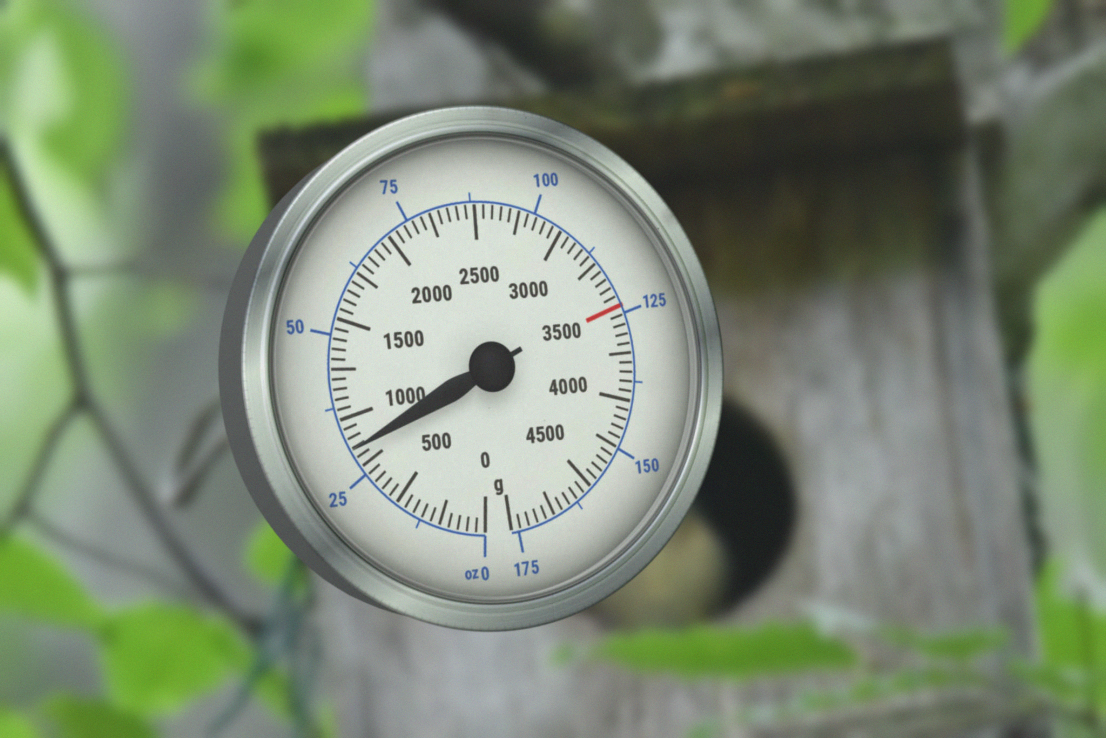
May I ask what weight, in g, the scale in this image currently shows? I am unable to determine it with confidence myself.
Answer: 850 g
